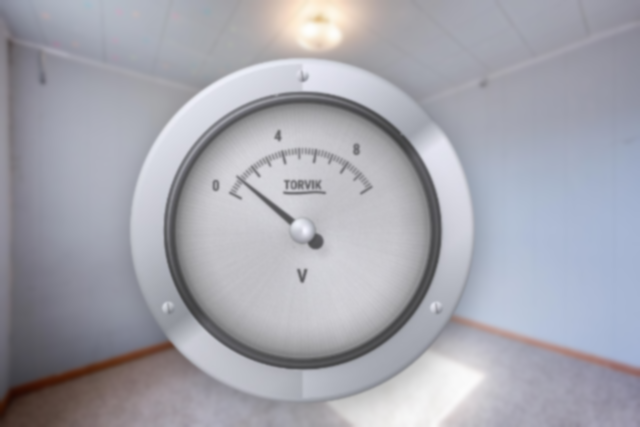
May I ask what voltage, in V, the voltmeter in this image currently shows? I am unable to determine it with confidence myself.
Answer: 1 V
